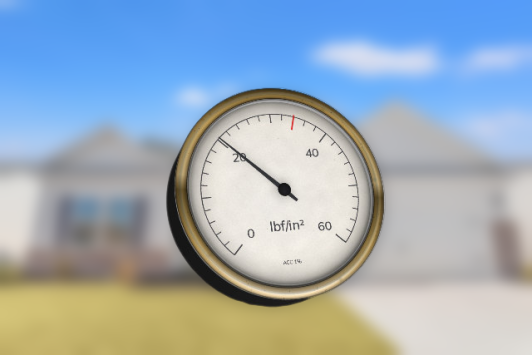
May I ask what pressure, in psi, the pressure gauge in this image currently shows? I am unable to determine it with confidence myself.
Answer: 20 psi
